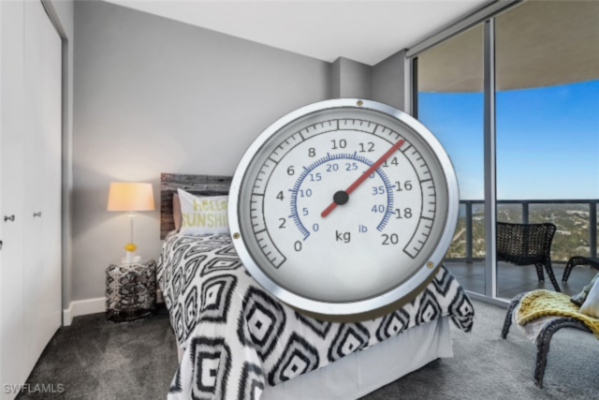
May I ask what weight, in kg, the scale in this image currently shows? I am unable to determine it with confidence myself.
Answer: 13.6 kg
